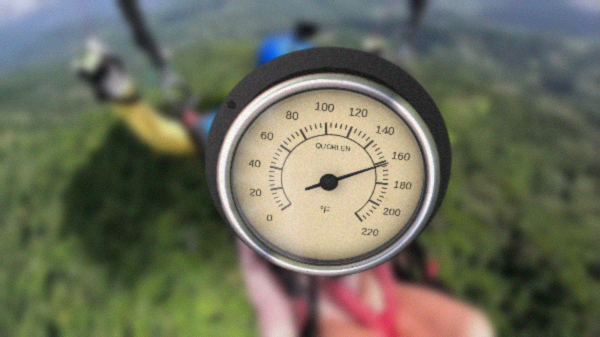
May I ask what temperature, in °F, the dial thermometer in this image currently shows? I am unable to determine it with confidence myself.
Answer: 160 °F
